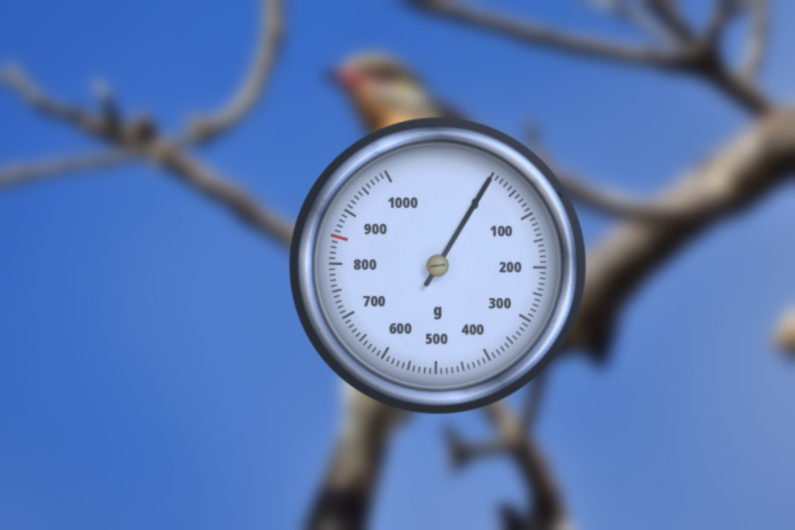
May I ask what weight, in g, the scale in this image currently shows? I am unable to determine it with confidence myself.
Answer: 0 g
